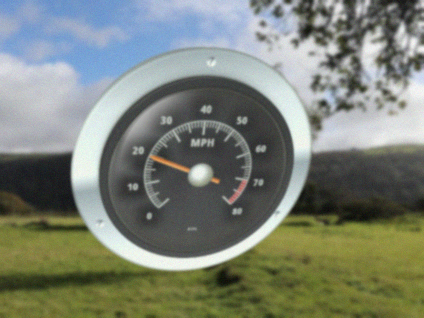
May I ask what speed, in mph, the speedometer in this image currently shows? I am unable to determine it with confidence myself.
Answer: 20 mph
